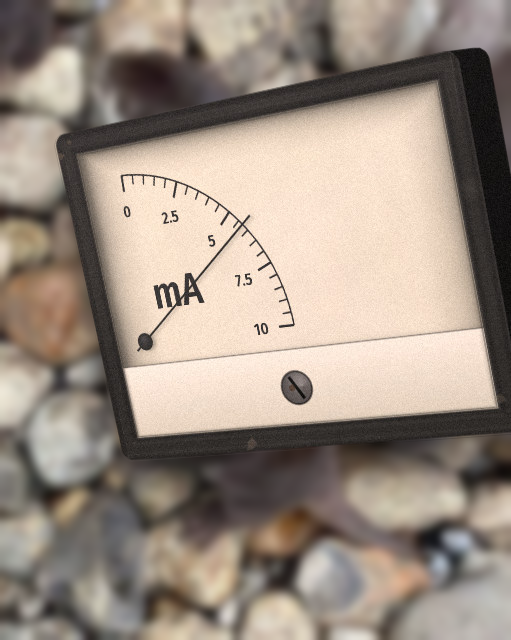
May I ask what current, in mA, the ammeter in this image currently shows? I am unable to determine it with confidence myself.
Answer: 5.75 mA
